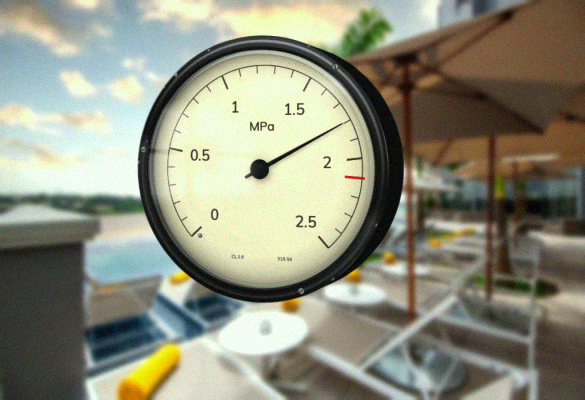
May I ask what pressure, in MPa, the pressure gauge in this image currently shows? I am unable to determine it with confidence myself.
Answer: 1.8 MPa
